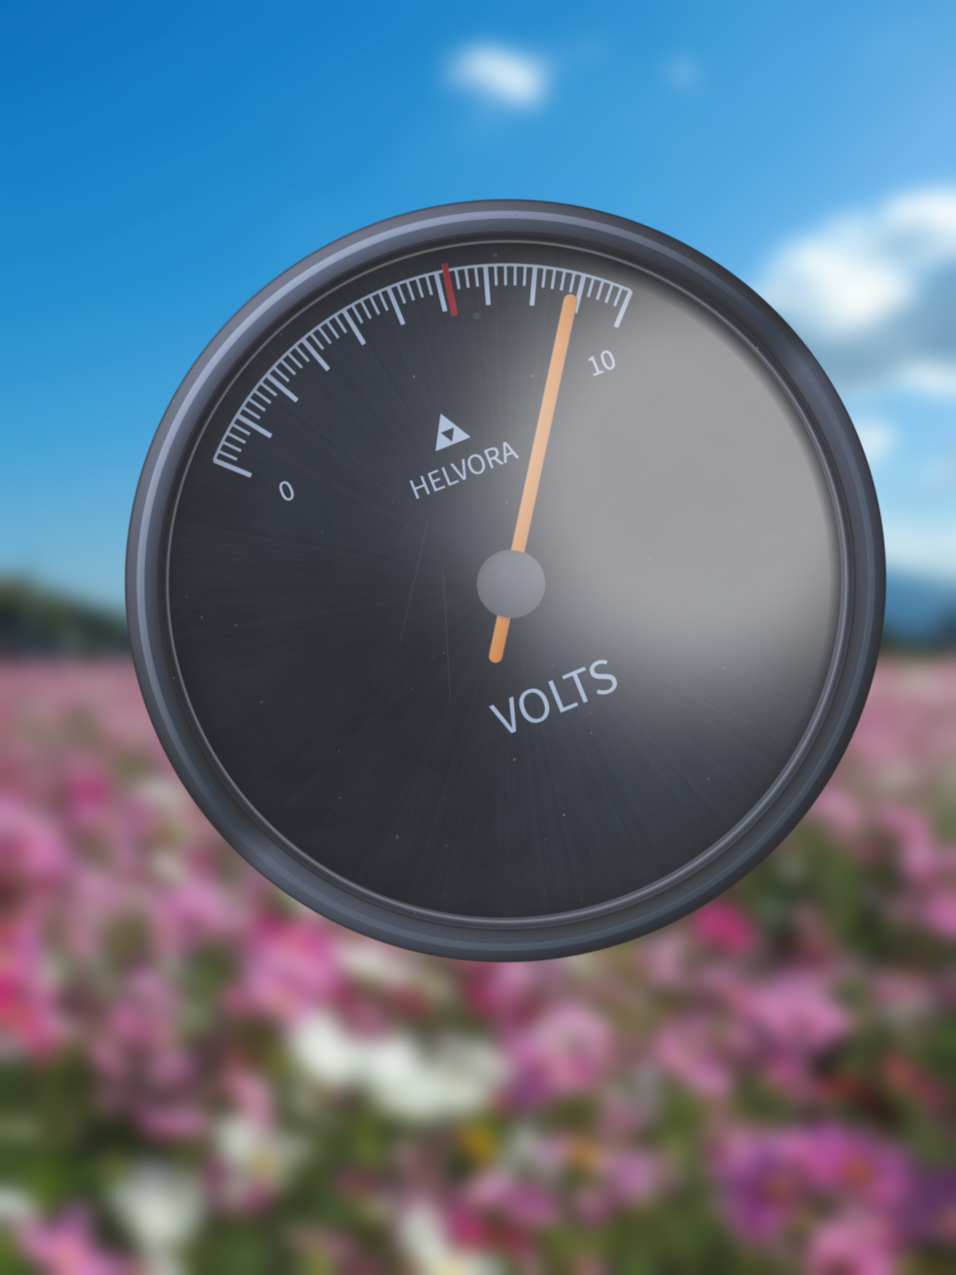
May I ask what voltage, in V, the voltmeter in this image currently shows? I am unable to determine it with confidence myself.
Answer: 8.8 V
